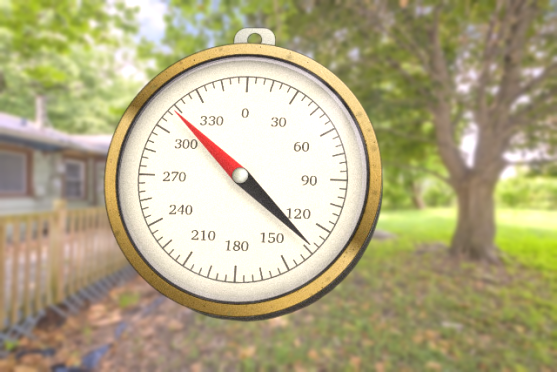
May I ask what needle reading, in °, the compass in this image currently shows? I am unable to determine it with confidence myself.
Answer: 312.5 °
